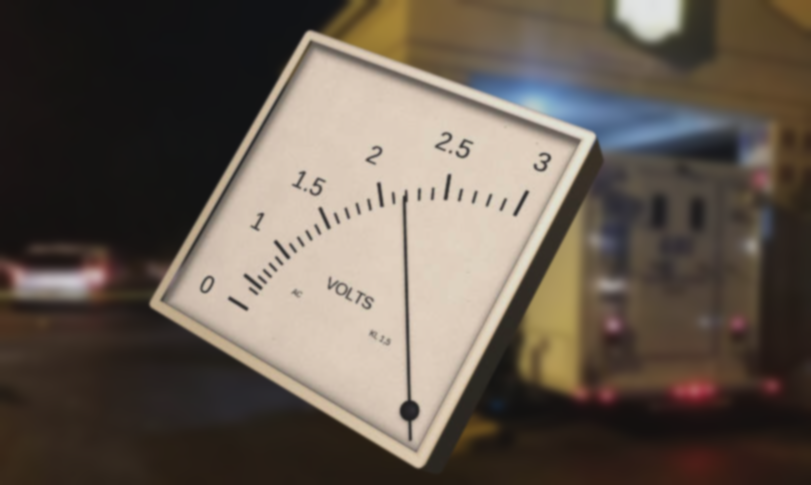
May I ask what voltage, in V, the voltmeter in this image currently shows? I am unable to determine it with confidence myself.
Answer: 2.2 V
